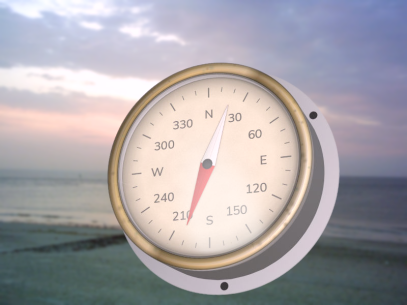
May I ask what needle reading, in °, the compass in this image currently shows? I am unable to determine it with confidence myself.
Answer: 200 °
